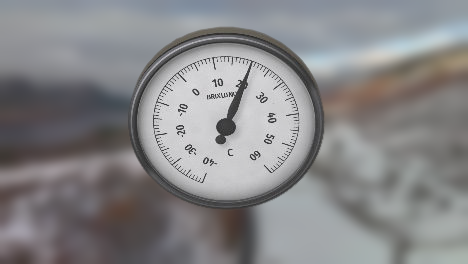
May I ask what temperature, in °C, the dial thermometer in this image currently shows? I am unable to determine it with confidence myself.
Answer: 20 °C
